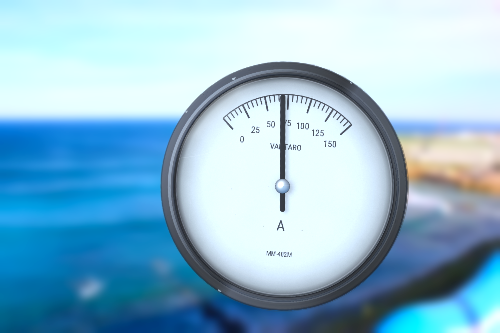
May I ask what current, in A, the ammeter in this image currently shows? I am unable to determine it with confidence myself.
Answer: 70 A
